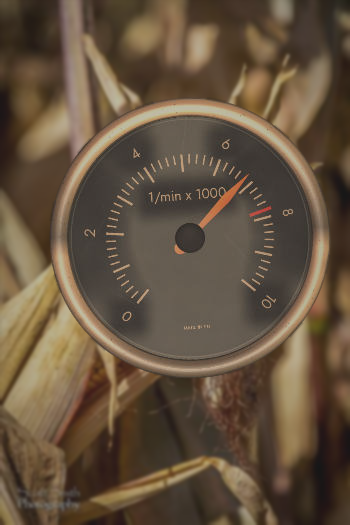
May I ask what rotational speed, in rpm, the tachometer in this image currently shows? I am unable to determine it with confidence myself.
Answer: 6800 rpm
